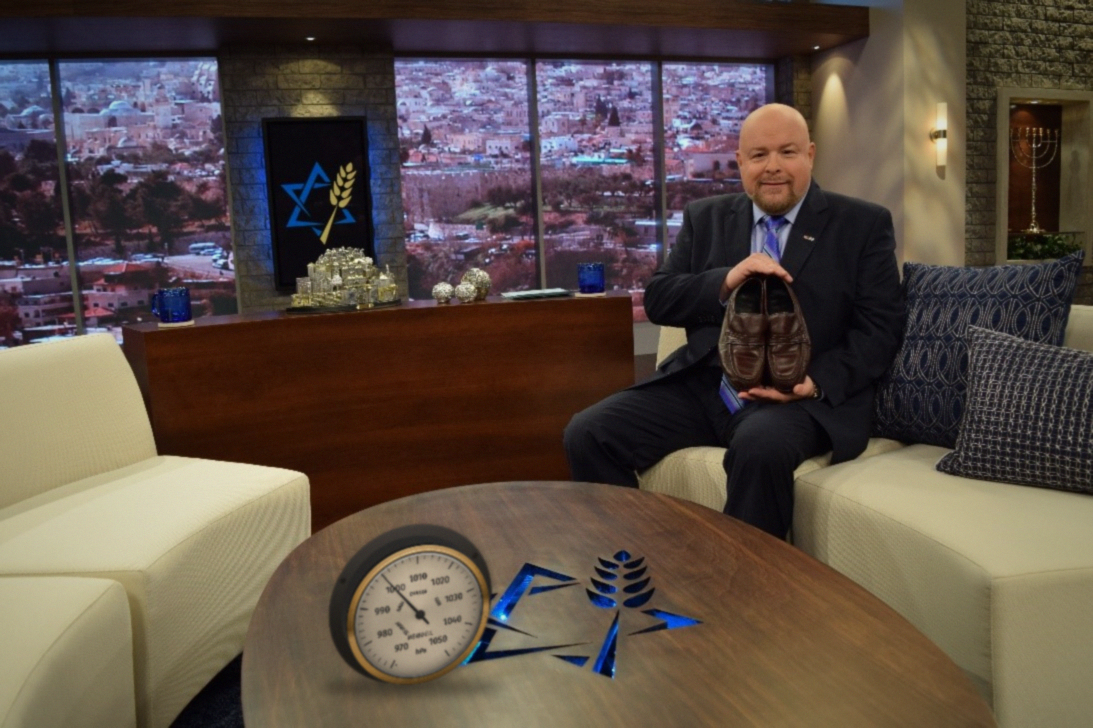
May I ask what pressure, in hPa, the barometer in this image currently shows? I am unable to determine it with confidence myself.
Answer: 1000 hPa
